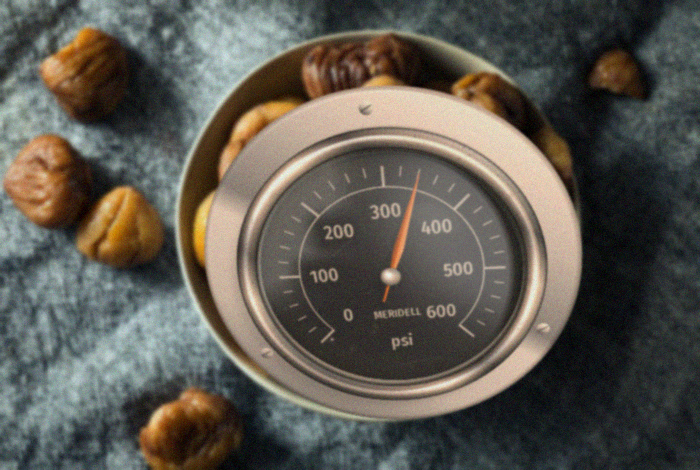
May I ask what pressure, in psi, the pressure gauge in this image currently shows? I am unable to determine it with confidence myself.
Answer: 340 psi
